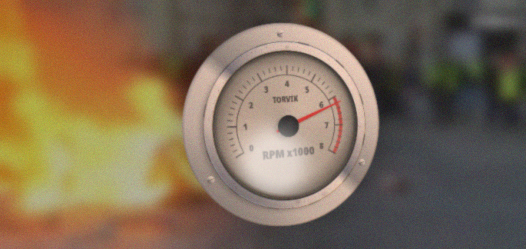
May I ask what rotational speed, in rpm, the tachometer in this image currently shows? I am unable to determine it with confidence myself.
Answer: 6200 rpm
